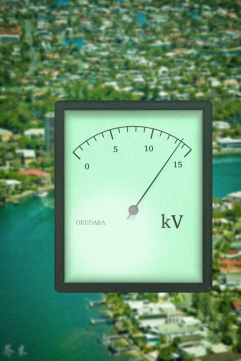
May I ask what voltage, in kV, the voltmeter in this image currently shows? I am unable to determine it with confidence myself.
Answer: 13.5 kV
